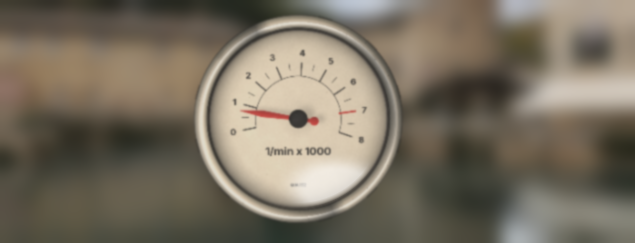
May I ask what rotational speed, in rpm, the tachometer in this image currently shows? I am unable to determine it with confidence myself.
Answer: 750 rpm
